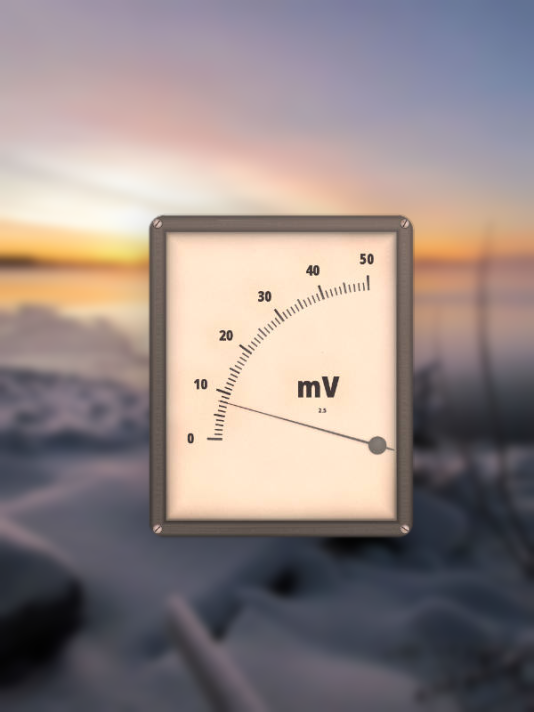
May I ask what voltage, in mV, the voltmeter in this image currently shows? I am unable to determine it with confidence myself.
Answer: 8 mV
